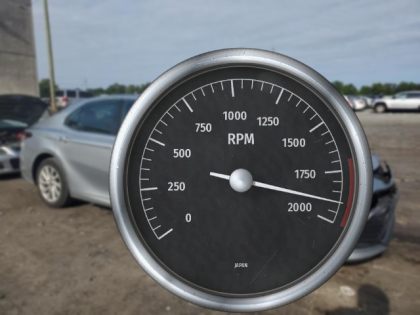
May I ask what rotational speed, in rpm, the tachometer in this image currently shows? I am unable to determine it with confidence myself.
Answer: 1900 rpm
